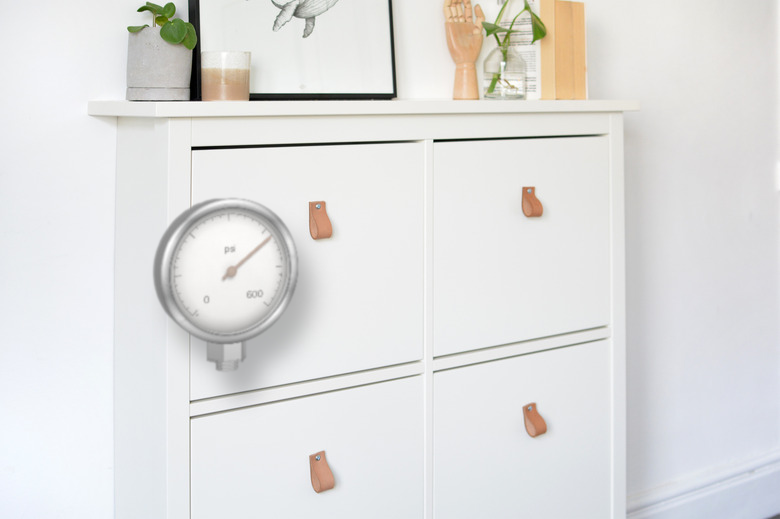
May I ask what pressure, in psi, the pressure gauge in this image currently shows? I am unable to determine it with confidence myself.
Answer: 420 psi
